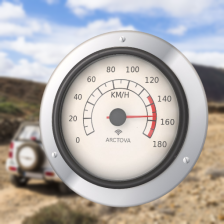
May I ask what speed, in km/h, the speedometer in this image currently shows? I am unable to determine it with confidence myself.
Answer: 155 km/h
